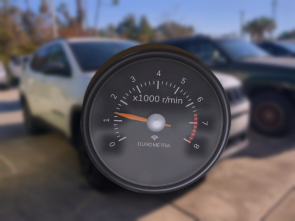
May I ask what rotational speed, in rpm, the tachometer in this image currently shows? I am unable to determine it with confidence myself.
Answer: 1400 rpm
